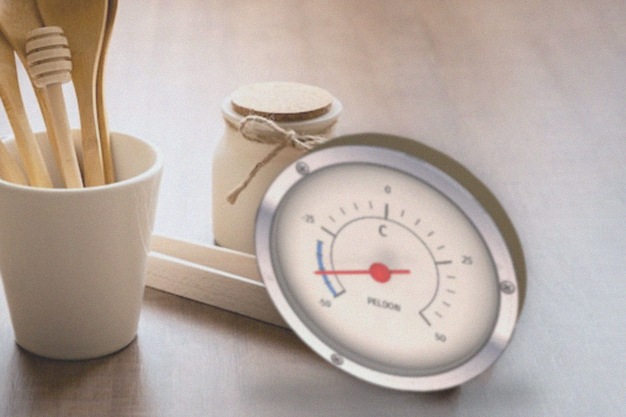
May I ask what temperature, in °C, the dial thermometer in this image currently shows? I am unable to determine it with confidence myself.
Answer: -40 °C
